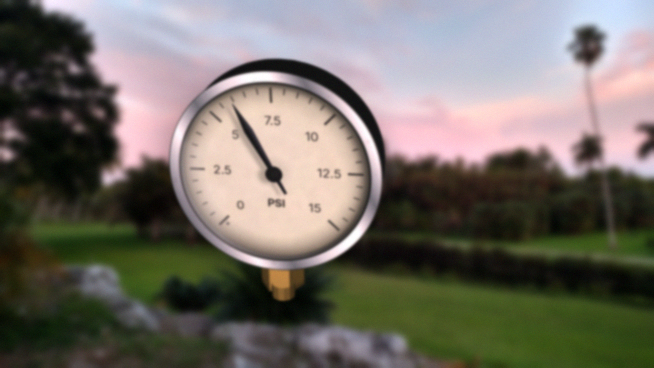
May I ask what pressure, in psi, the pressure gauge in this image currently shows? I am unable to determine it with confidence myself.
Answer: 6 psi
